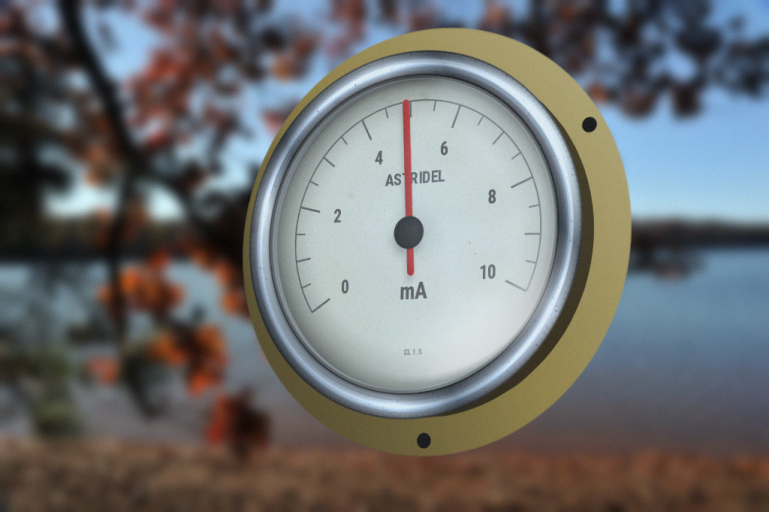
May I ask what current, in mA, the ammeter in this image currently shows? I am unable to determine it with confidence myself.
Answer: 5 mA
